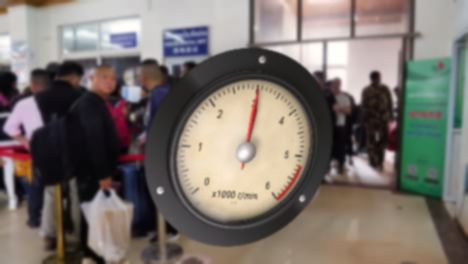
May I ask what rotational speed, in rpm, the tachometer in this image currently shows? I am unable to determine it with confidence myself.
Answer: 3000 rpm
